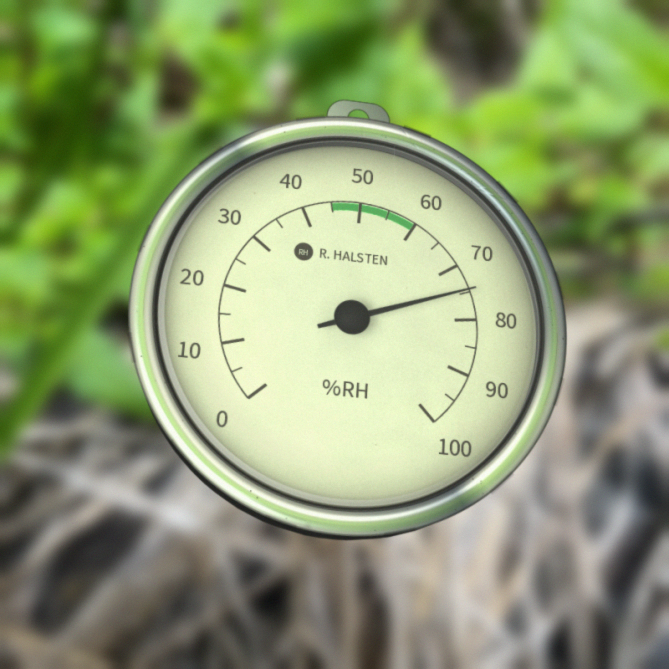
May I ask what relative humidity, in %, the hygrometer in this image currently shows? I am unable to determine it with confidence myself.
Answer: 75 %
